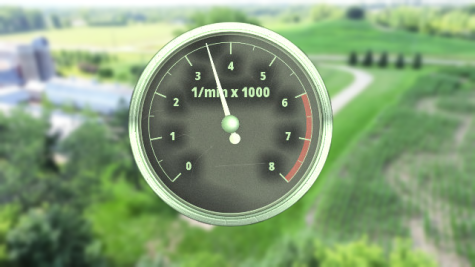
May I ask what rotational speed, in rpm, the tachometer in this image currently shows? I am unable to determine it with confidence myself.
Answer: 3500 rpm
